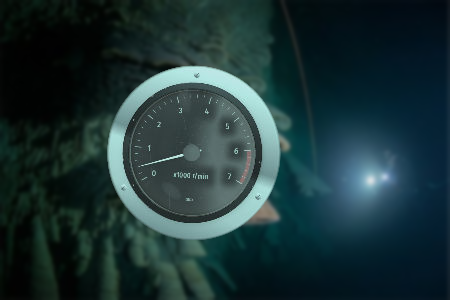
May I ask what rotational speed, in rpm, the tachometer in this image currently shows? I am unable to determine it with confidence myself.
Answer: 400 rpm
